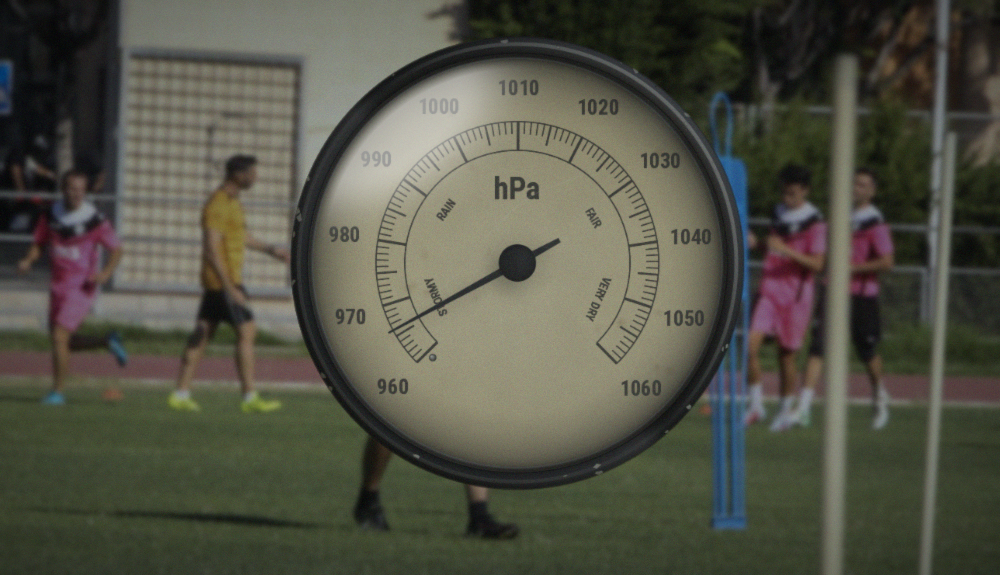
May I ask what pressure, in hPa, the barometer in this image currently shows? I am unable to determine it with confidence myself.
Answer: 966 hPa
